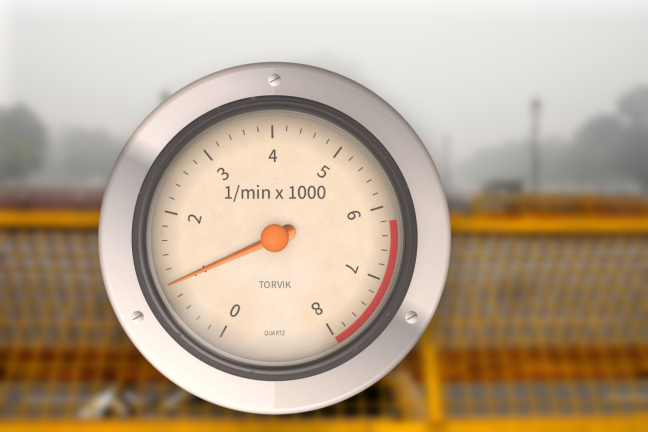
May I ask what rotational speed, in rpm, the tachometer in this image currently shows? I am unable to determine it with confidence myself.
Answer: 1000 rpm
